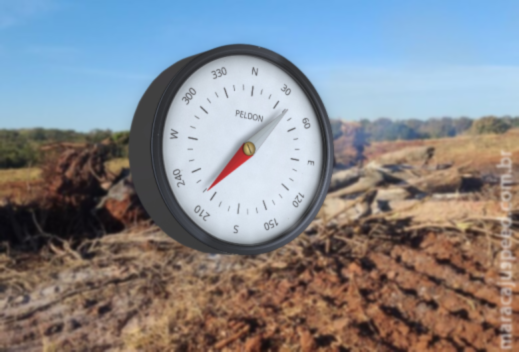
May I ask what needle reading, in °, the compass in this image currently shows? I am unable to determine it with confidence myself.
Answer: 220 °
